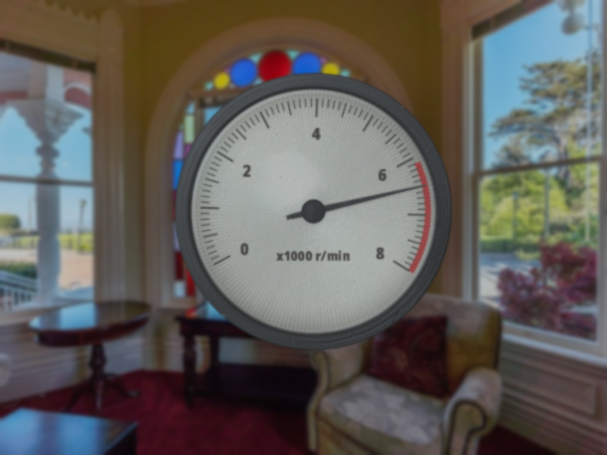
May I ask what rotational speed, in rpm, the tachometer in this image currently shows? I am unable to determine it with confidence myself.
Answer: 6500 rpm
